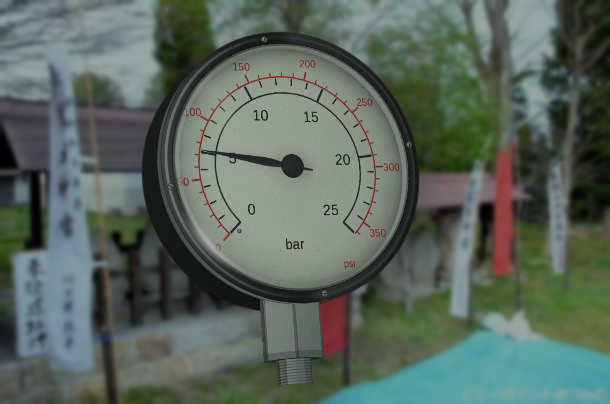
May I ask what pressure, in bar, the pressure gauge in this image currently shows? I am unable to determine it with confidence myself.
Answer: 5 bar
